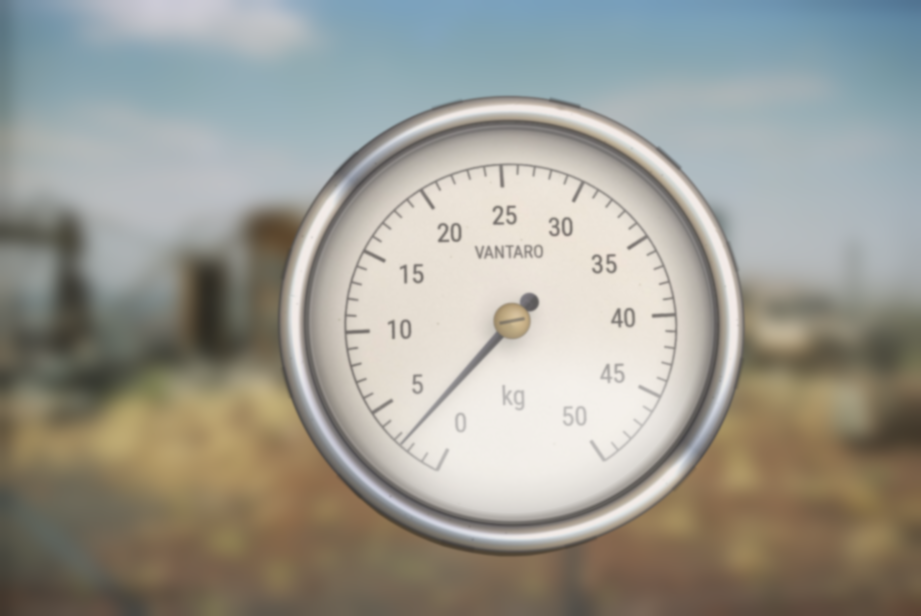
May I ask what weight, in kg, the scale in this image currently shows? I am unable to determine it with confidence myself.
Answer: 2.5 kg
